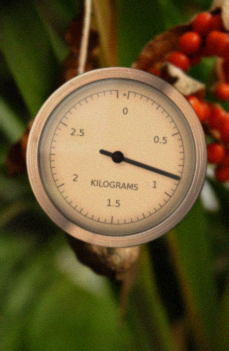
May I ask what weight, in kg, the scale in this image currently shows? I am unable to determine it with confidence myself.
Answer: 0.85 kg
